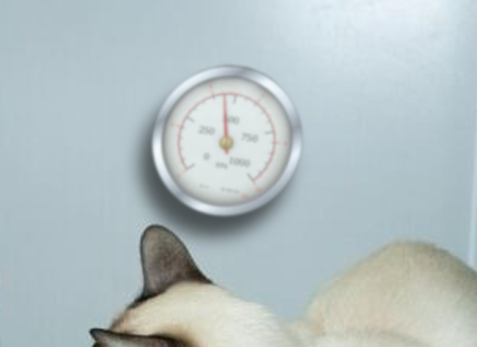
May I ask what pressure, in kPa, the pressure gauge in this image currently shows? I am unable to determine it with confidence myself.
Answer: 450 kPa
